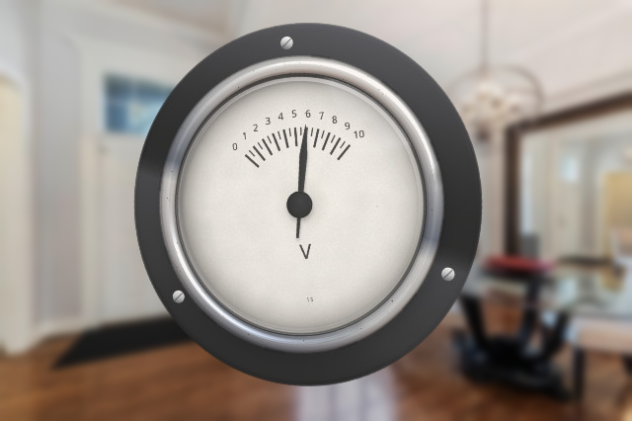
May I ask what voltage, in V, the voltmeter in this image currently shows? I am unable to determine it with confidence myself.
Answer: 6 V
